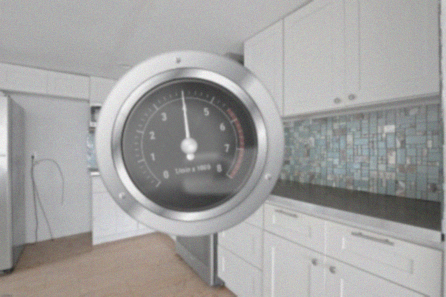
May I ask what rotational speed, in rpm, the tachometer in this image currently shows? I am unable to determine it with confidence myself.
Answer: 4000 rpm
